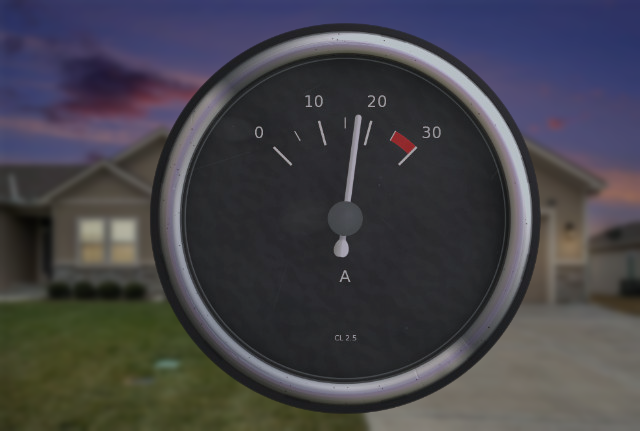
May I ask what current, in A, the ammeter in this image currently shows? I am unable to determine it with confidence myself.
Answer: 17.5 A
